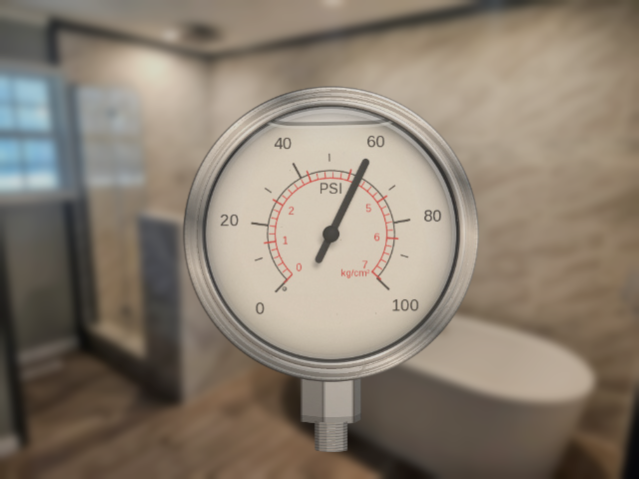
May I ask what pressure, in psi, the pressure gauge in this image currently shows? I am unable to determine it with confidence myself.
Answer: 60 psi
